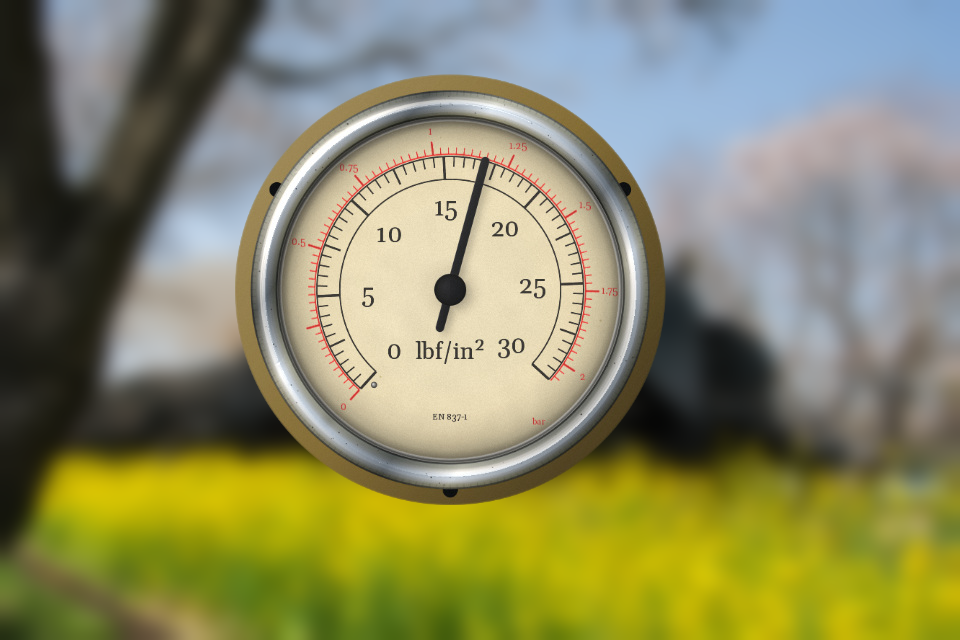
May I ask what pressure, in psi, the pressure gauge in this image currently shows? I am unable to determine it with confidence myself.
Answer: 17 psi
